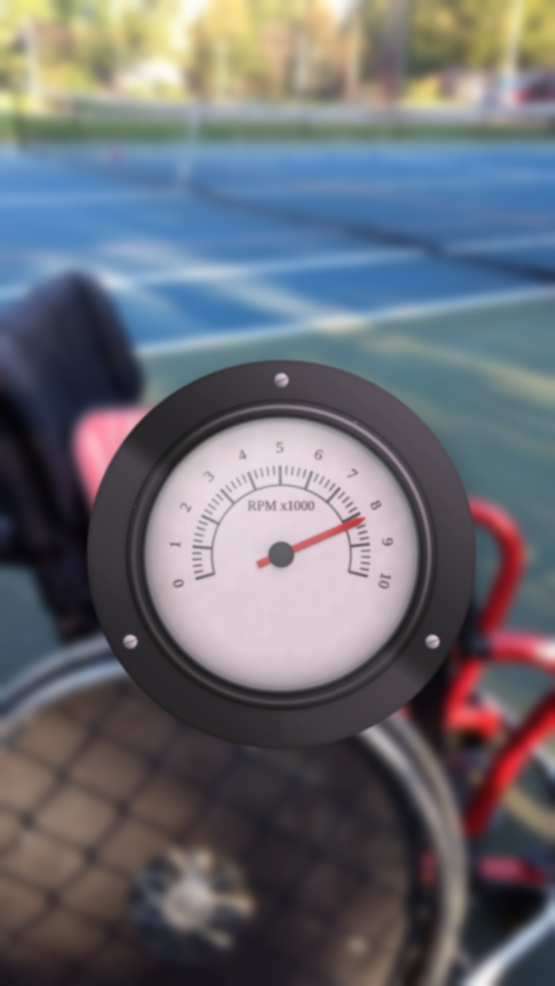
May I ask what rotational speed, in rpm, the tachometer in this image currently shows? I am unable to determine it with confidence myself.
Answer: 8200 rpm
